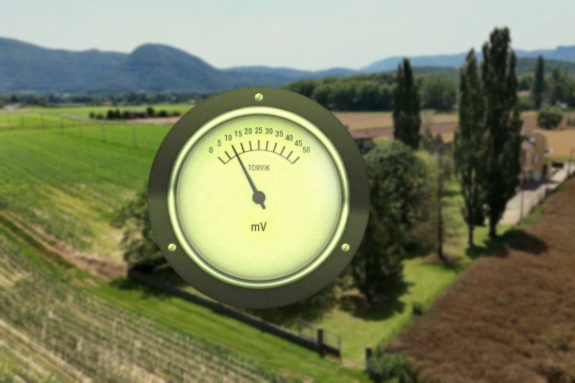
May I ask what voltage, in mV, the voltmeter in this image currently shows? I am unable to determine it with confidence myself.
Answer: 10 mV
